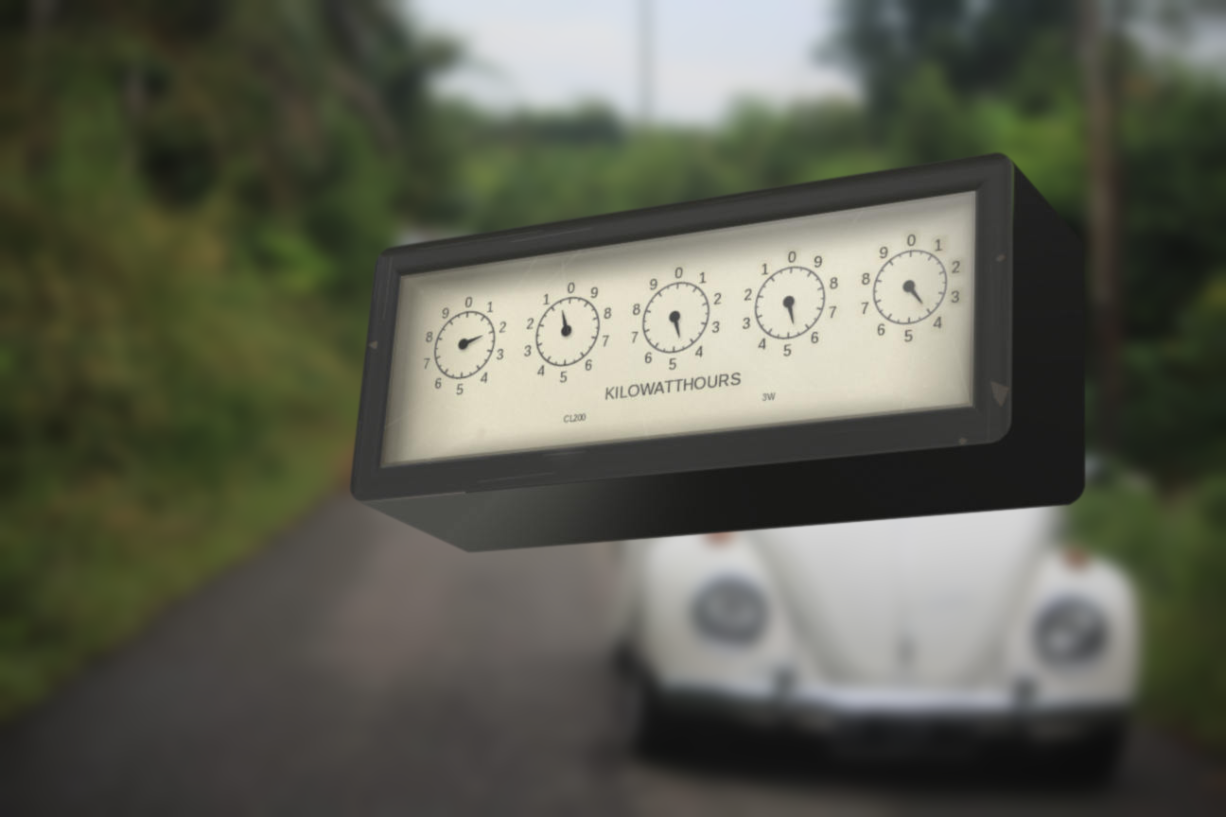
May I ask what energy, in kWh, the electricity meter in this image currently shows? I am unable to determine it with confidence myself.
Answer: 20454 kWh
